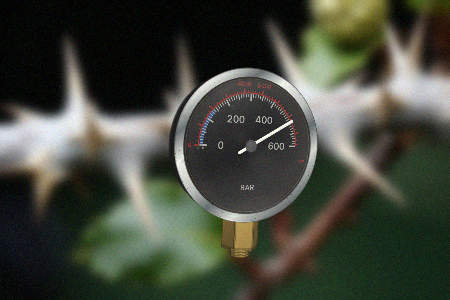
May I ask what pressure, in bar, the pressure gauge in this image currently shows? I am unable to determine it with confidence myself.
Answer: 500 bar
